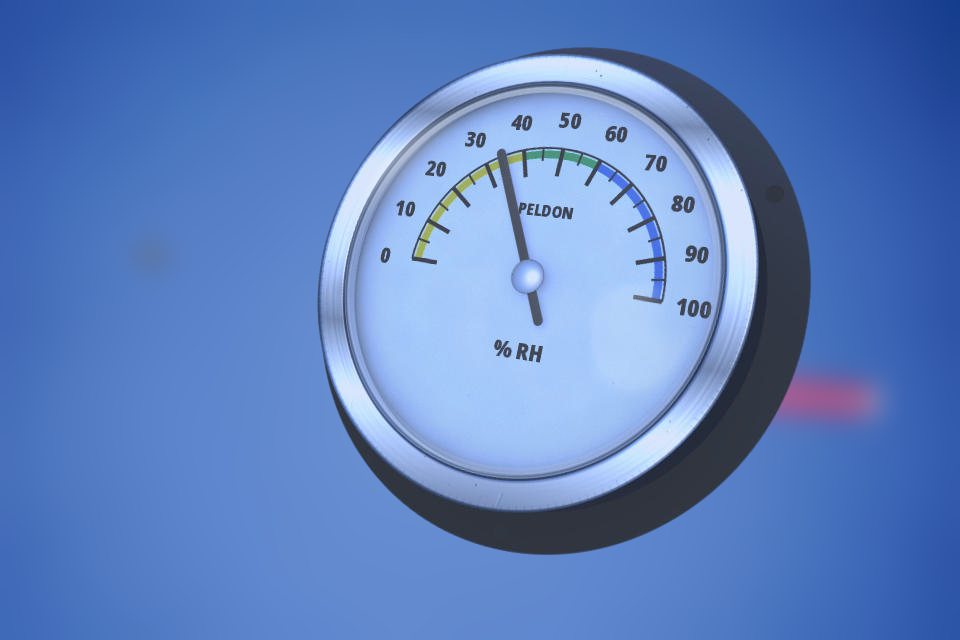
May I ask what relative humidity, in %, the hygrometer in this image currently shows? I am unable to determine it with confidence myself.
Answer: 35 %
